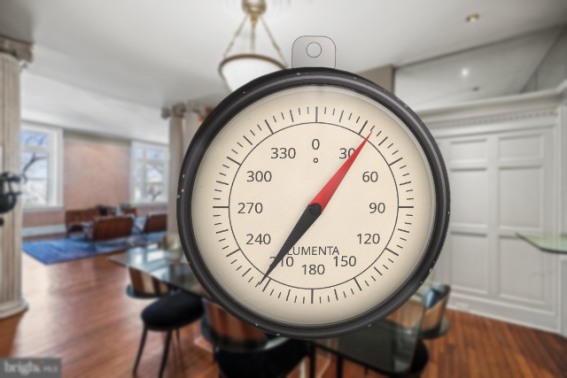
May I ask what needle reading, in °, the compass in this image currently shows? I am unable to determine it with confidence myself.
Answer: 35 °
